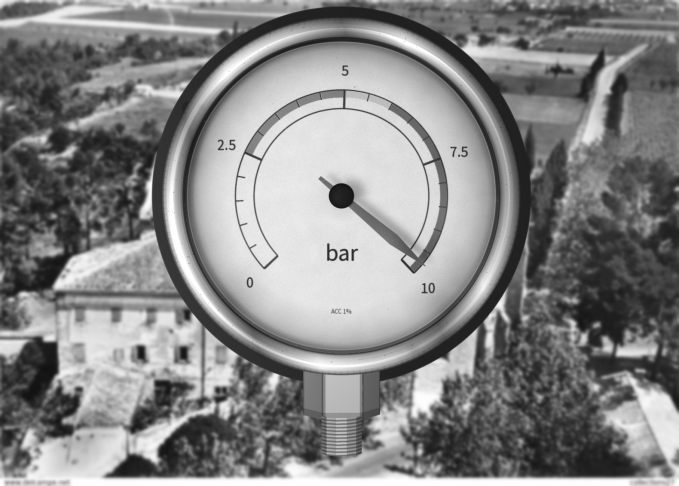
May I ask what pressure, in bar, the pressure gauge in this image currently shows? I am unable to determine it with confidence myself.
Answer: 9.75 bar
